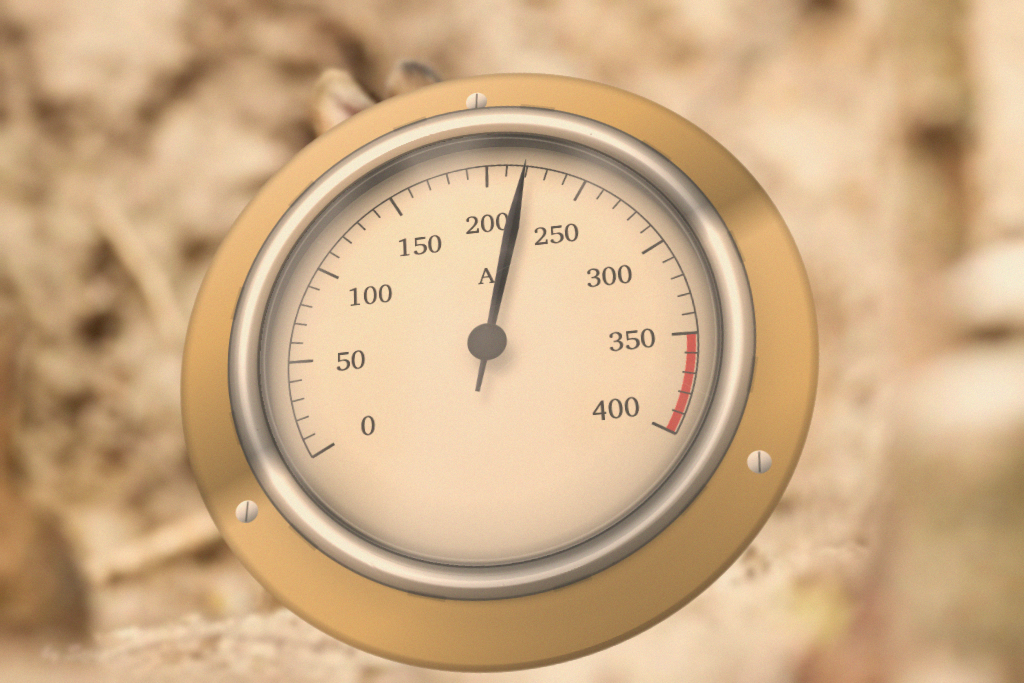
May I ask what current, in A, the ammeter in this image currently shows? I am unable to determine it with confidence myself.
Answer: 220 A
